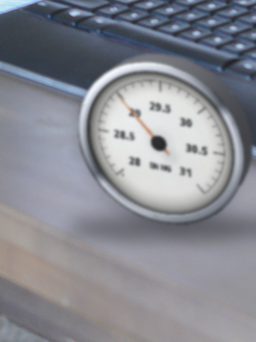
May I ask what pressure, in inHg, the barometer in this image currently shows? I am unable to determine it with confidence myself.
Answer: 29 inHg
